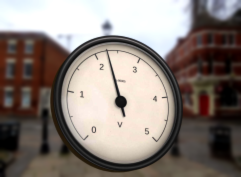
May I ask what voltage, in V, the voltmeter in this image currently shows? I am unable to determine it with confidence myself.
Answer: 2.25 V
